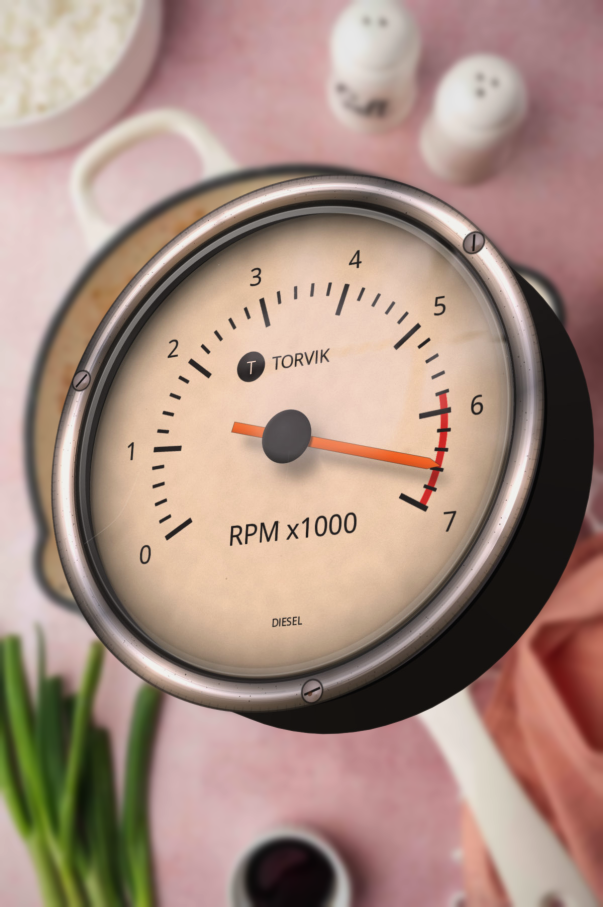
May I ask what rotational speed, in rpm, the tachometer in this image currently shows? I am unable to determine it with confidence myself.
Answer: 6600 rpm
